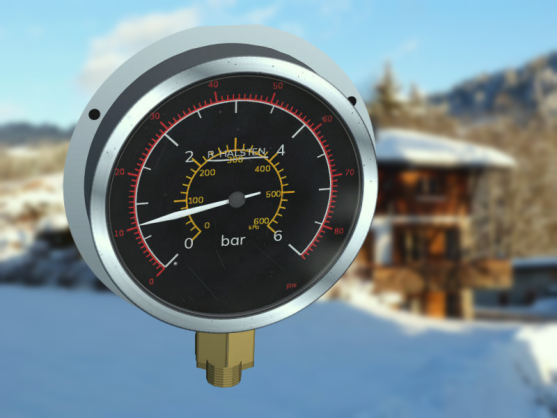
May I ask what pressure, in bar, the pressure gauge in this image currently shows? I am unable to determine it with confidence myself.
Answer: 0.75 bar
